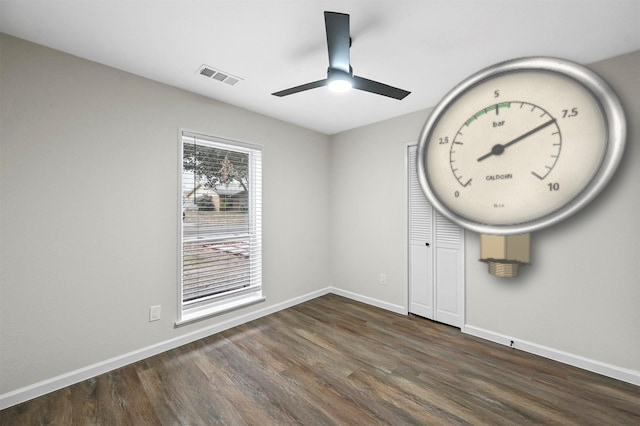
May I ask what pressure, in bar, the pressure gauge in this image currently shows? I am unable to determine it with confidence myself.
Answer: 7.5 bar
